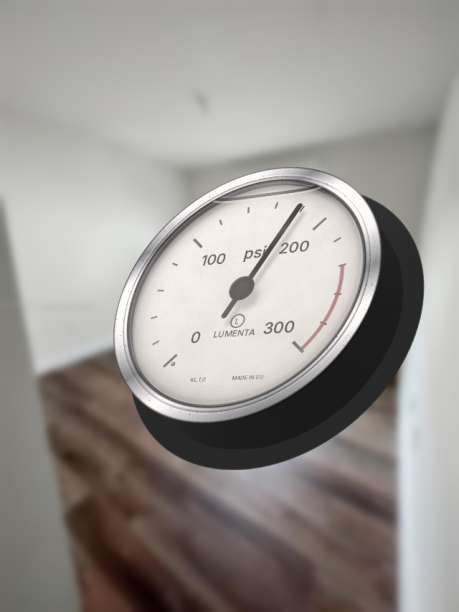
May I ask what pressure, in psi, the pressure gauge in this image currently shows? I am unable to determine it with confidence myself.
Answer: 180 psi
